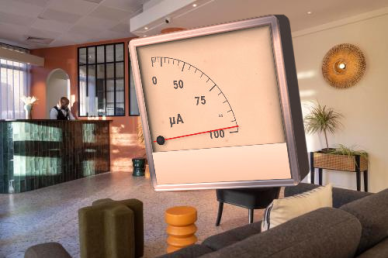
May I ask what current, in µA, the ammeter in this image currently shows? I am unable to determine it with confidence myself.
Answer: 97.5 µA
